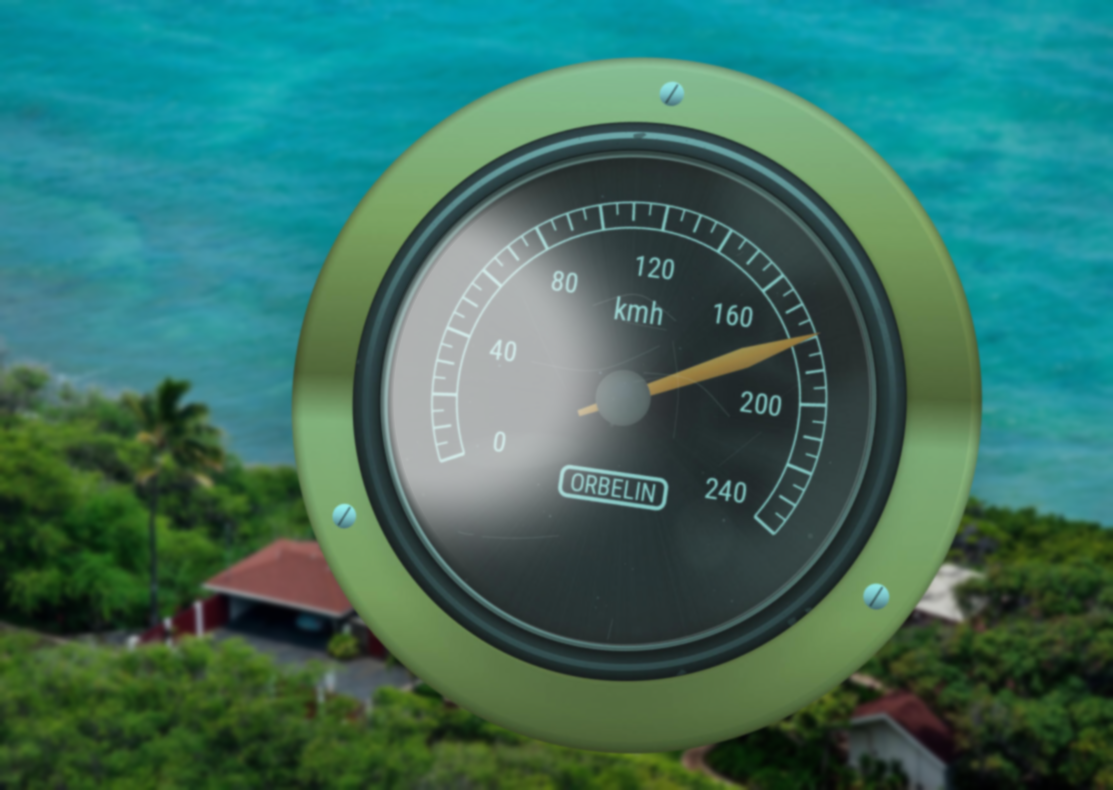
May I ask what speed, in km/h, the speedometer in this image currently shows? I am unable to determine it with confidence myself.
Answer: 180 km/h
